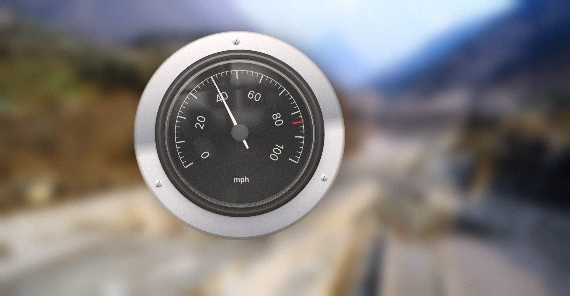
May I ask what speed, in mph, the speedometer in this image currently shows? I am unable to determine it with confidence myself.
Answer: 40 mph
